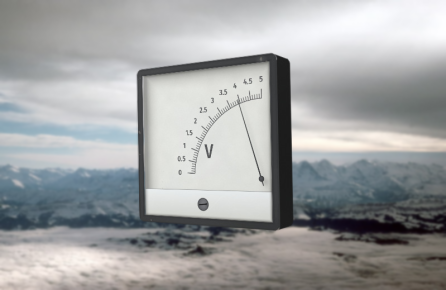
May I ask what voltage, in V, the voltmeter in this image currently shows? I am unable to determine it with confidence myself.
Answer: 4 V
